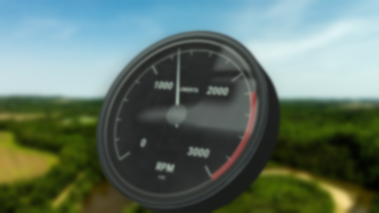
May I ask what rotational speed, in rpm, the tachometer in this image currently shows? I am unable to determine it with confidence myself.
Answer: 1300 rpm
